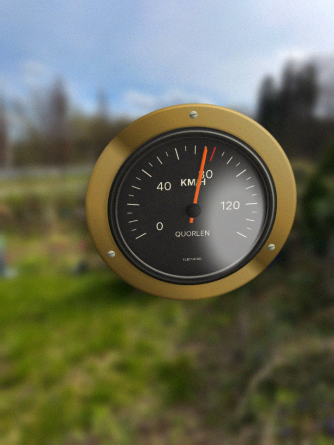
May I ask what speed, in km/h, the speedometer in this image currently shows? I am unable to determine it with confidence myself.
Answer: 75 km/h
